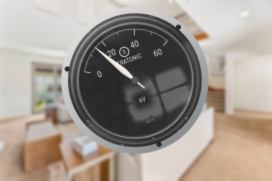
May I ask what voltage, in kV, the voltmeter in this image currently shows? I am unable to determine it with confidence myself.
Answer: 15 kV
